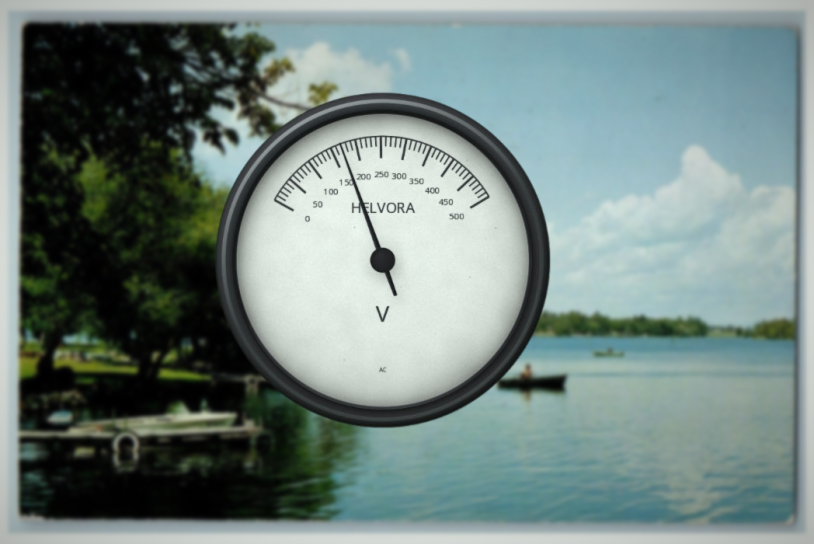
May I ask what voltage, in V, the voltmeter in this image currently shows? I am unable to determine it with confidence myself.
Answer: 170 V
